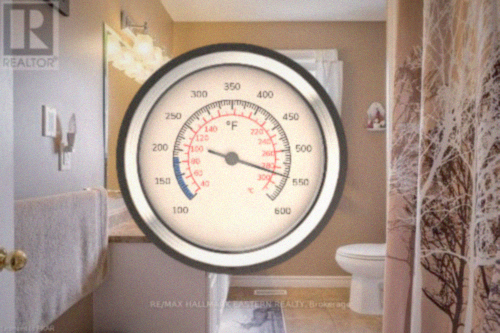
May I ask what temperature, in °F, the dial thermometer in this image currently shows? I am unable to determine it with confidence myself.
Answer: 550 °F
